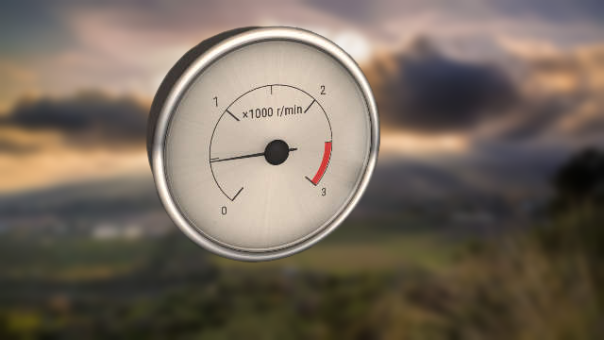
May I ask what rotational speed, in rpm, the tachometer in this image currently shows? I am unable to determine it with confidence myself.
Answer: 500 rpm
